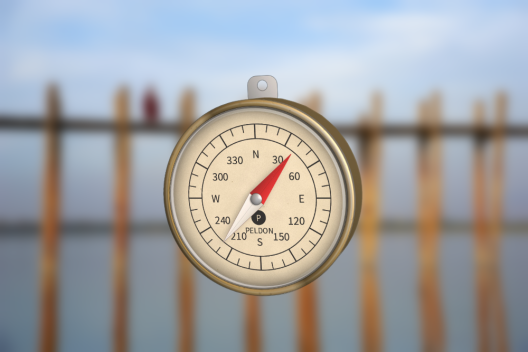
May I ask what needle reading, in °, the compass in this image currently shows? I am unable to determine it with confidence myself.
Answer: 40 °
